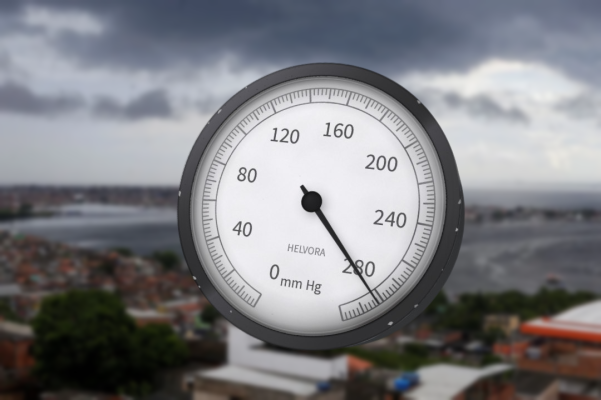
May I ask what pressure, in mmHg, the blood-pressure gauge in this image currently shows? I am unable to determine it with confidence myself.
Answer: 282 mmHg
